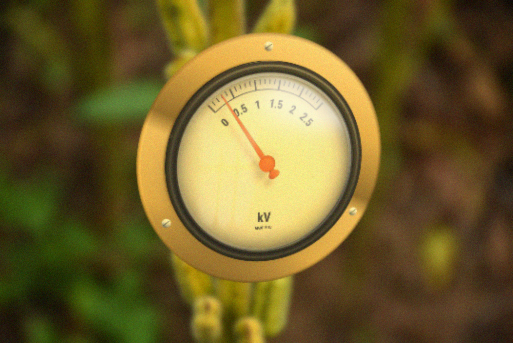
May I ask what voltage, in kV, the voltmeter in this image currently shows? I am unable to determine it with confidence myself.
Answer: 0.3 kV
